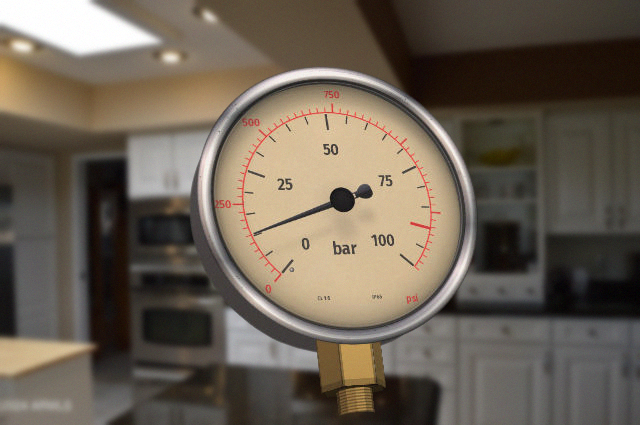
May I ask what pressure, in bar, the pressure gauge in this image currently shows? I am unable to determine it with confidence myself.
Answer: 10 bar
